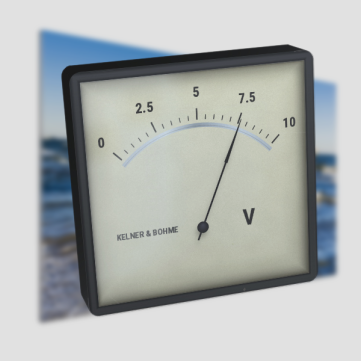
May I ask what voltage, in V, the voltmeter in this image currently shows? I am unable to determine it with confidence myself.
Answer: 7.5 V
